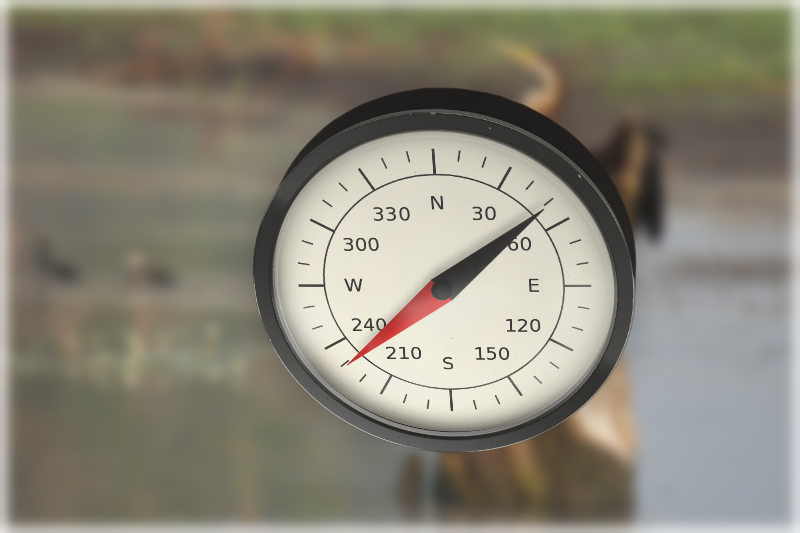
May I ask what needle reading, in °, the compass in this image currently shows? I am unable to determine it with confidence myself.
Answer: 230 °
